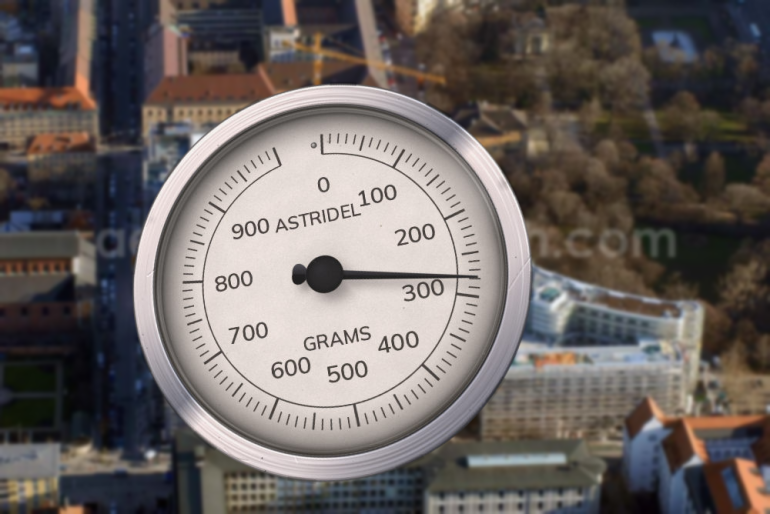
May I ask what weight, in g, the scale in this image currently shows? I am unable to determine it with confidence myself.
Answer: 280 g
